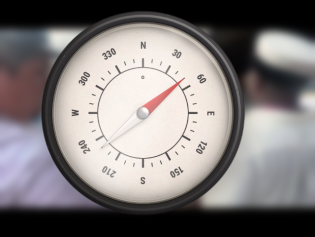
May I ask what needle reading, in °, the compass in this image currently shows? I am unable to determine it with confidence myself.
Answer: 50 °
